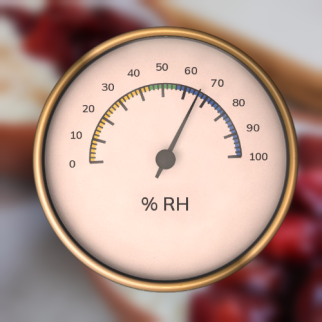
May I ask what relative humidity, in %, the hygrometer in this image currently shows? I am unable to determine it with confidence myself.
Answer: 66 %
